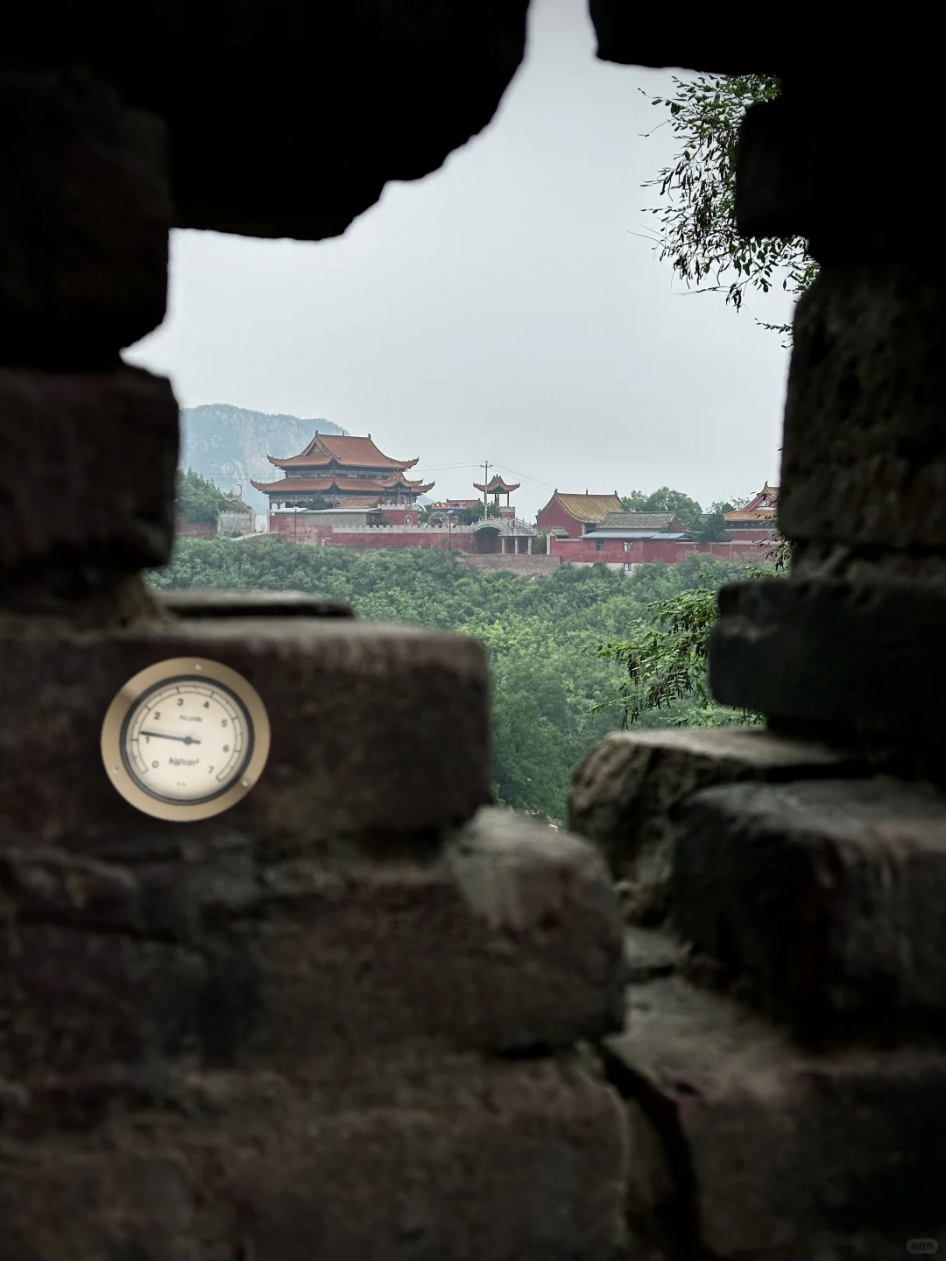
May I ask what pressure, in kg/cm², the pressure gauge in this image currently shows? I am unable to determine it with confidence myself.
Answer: 1.25 kg/cm²
